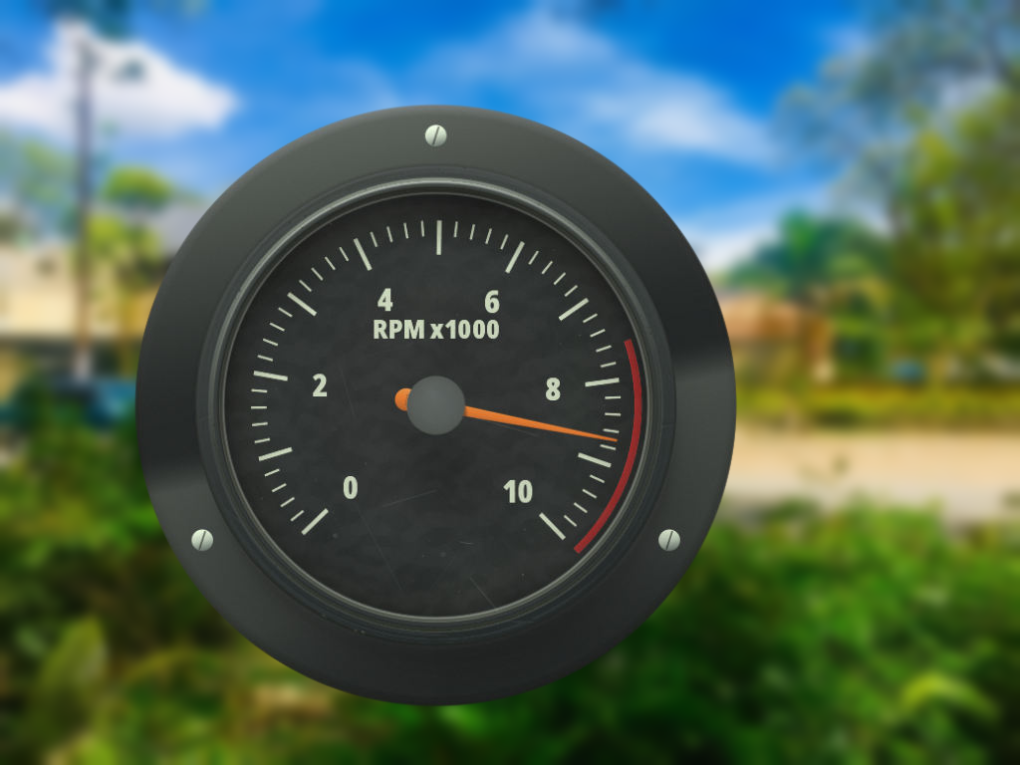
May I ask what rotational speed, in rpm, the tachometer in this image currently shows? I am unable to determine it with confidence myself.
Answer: 8700 rpm
